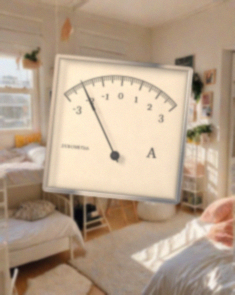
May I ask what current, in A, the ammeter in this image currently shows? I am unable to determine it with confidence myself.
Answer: -2 A
